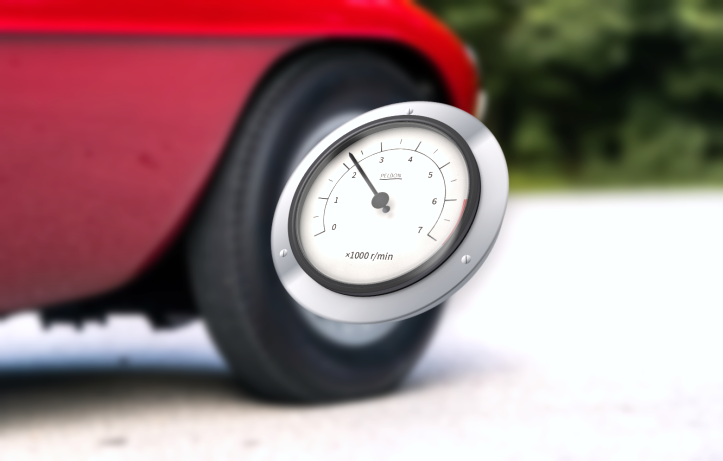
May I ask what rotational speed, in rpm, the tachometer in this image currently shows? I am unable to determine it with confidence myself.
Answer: 2250 rpm
